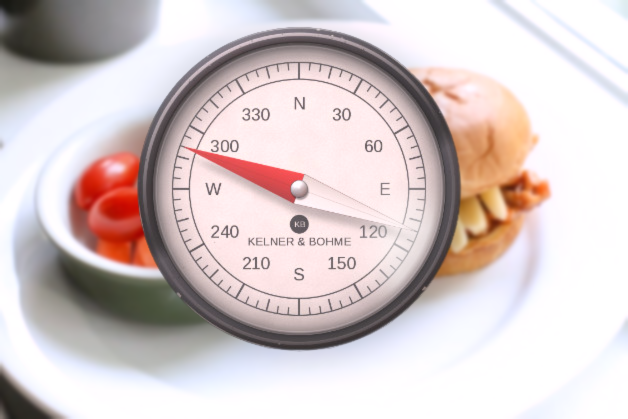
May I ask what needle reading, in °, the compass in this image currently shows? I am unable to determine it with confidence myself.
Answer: 290 °
